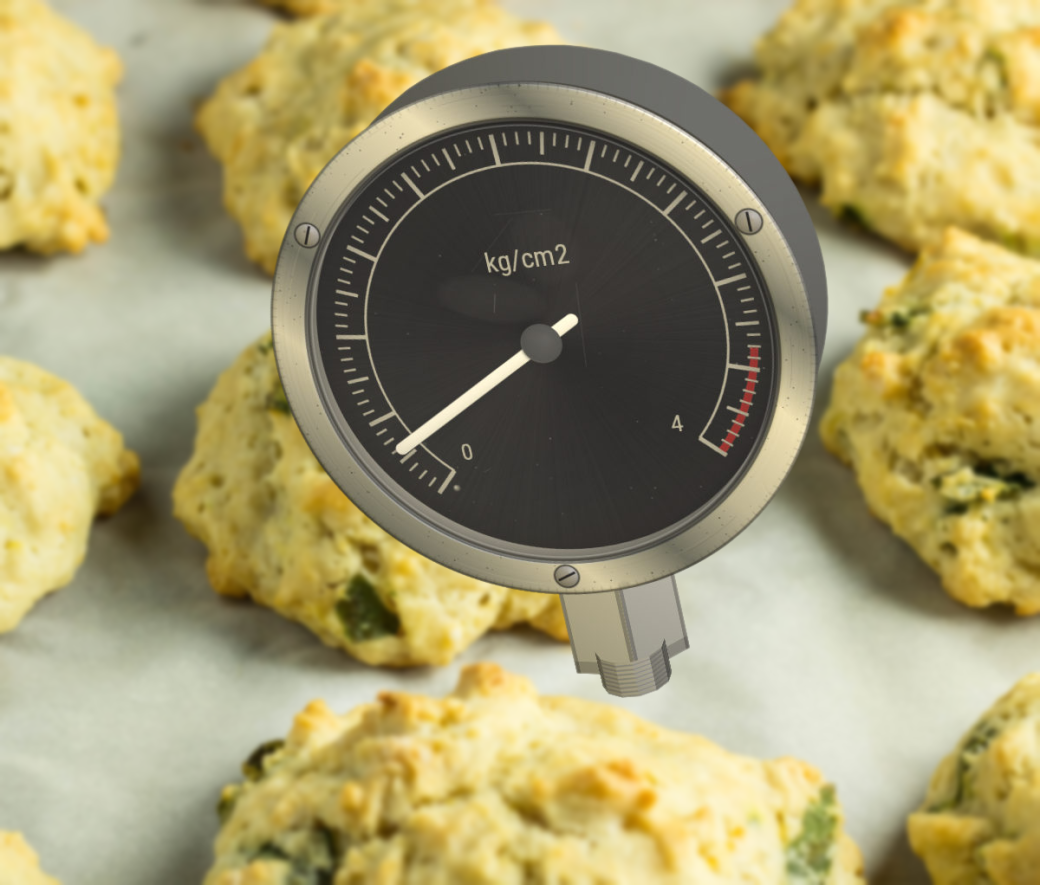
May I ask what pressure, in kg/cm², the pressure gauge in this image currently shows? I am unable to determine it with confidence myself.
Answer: 0.25 kg/cm²
